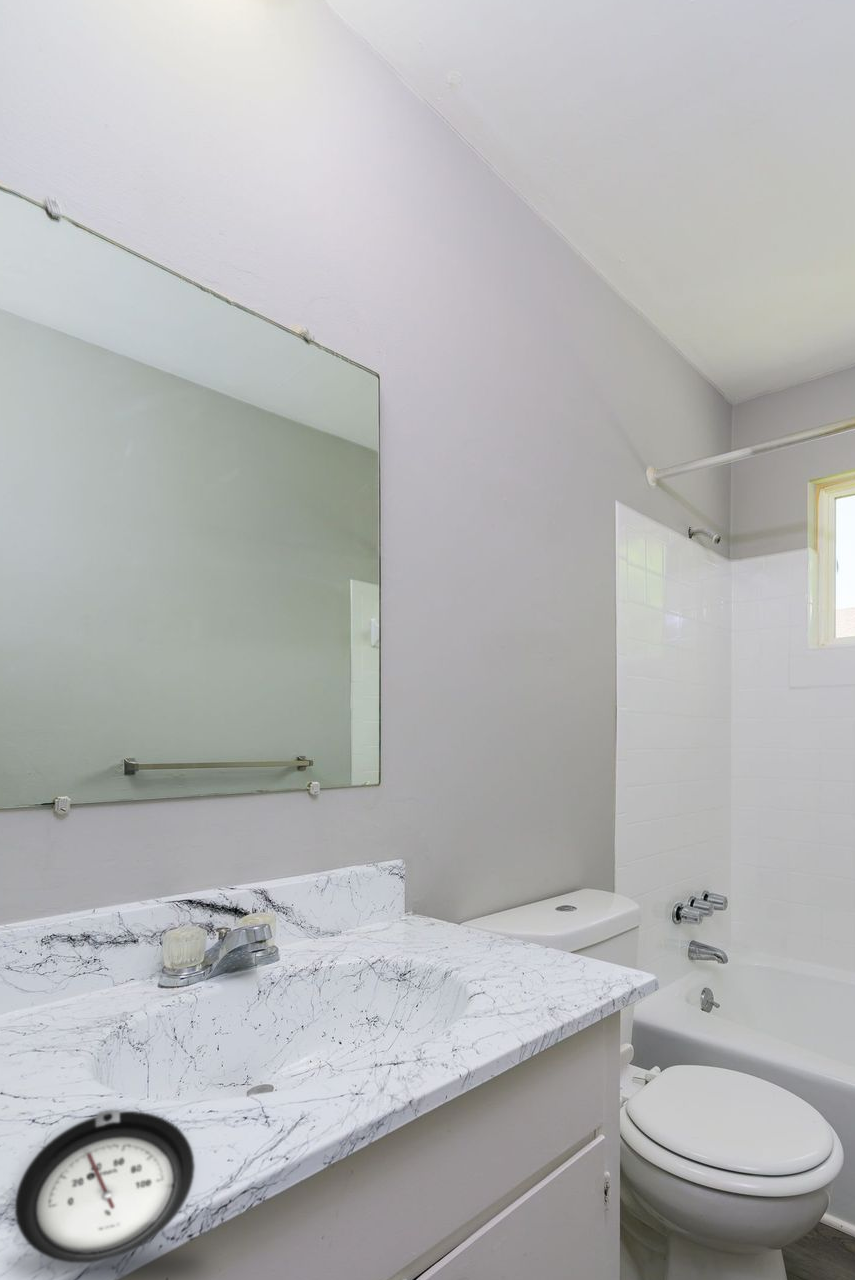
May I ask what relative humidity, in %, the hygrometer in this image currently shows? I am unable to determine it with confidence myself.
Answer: 40 %
